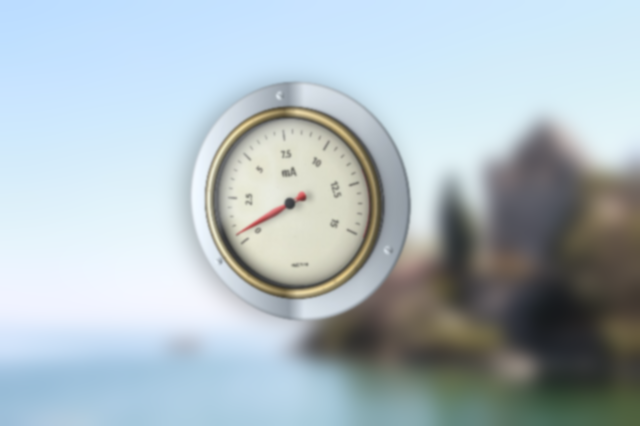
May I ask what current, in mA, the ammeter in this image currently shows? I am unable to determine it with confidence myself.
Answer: 0.5 mA
